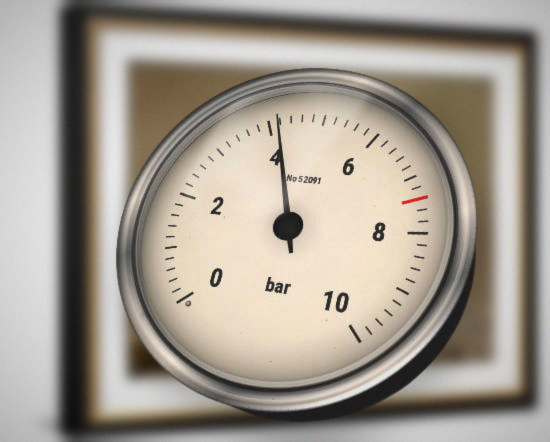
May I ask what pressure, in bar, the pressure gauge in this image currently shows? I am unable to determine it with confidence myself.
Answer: 4.2 bar
